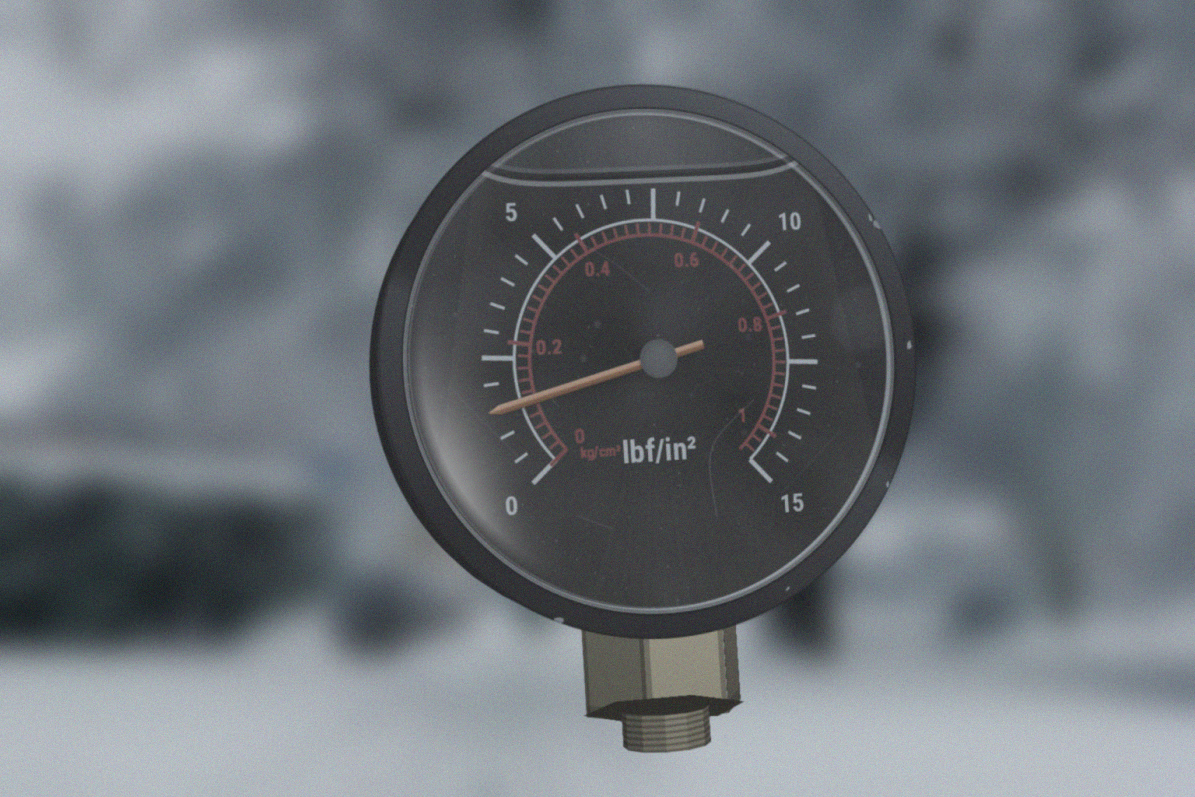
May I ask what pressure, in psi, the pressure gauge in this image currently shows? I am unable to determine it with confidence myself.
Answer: 1.5 psi
